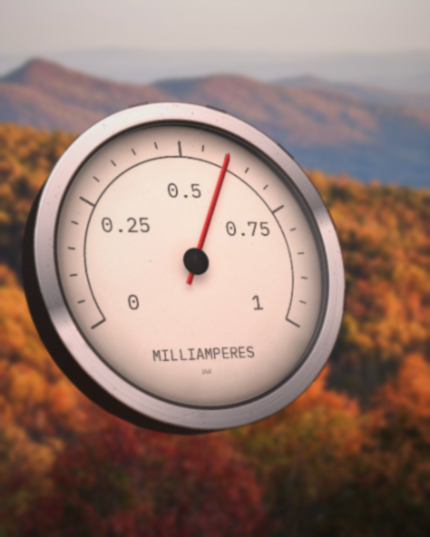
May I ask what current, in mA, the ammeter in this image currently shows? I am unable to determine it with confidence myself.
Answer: 0.6 mA
